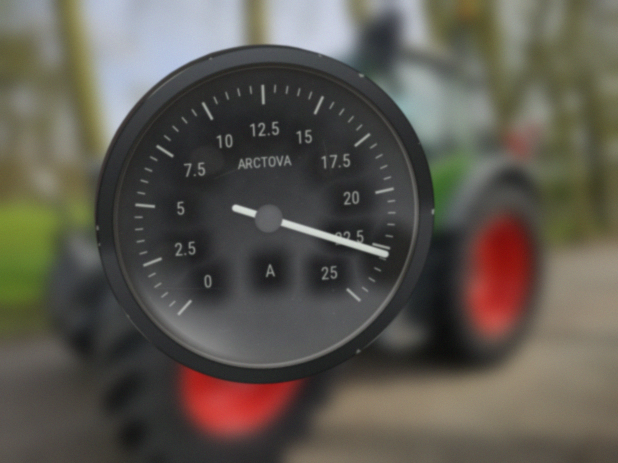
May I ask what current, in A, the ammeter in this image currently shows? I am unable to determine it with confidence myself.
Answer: 22.75 A
